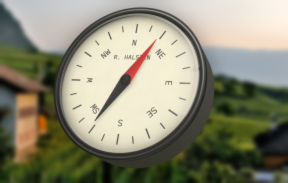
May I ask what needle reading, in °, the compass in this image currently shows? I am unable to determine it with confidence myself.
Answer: 30 °
